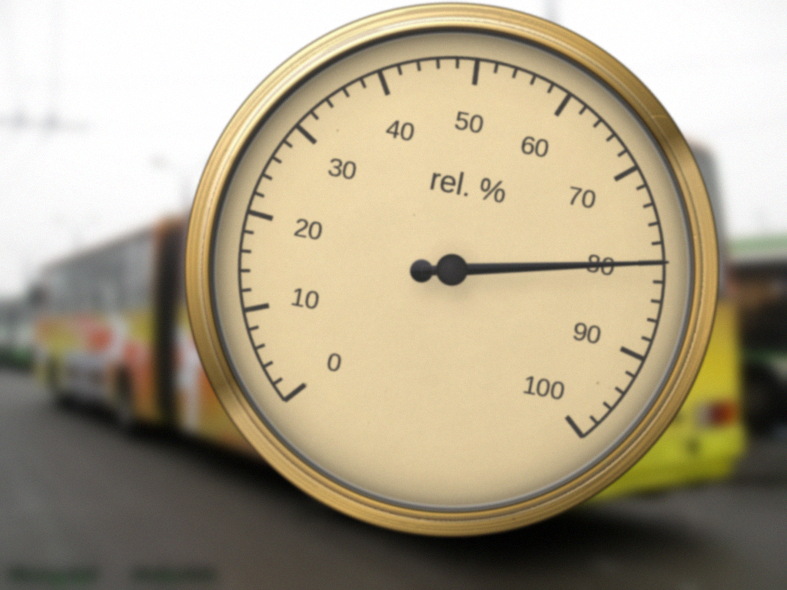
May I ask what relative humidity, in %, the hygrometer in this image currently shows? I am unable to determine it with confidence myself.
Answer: 80 %
